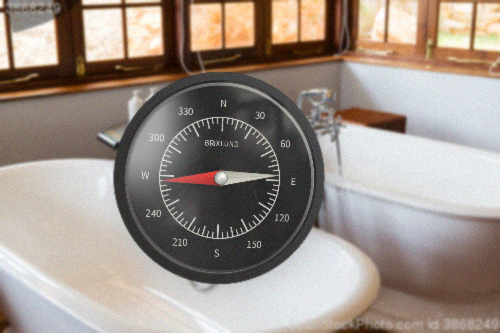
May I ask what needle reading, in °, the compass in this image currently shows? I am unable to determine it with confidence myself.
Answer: 265 °
